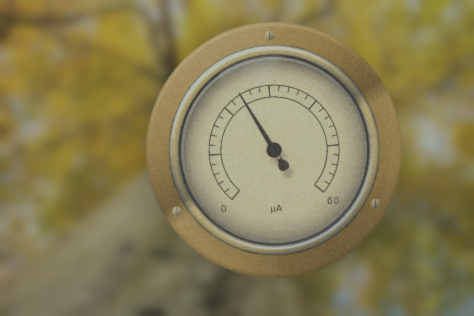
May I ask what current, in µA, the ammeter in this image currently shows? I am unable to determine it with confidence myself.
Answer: 24 µA
